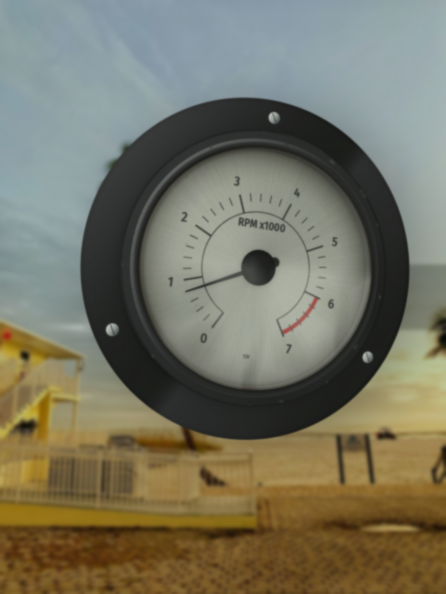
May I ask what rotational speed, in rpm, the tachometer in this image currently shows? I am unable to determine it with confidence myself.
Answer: 800 rpm
